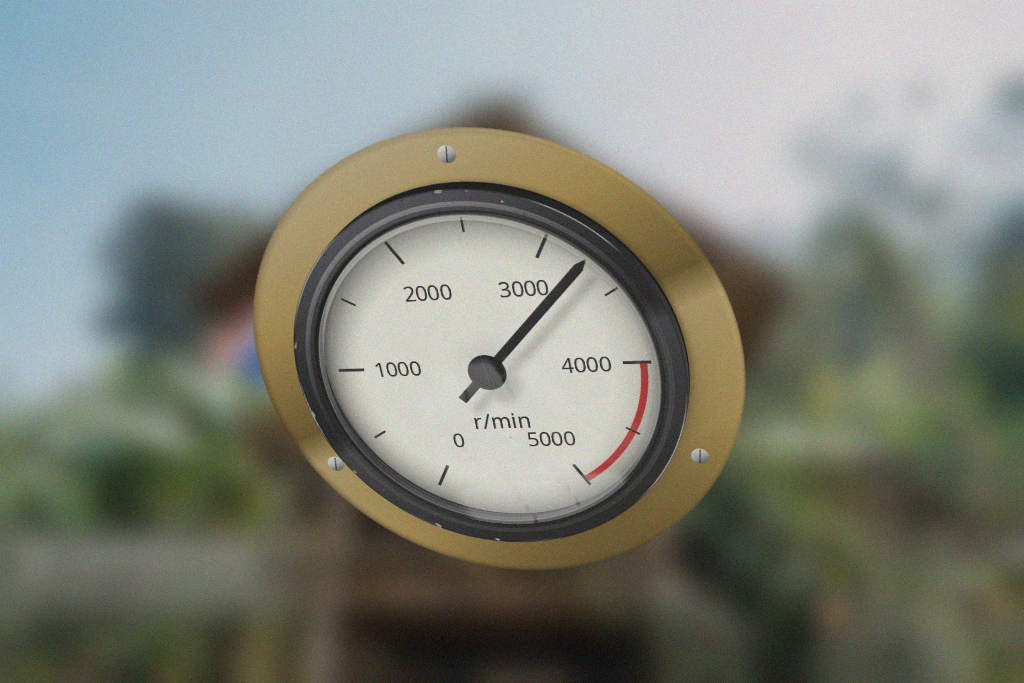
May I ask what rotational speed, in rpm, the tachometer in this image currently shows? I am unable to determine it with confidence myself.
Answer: 3250 rpm
